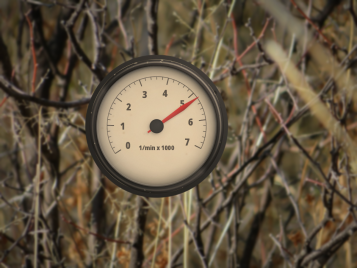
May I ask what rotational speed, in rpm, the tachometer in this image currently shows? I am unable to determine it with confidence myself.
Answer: 5200 rpm
